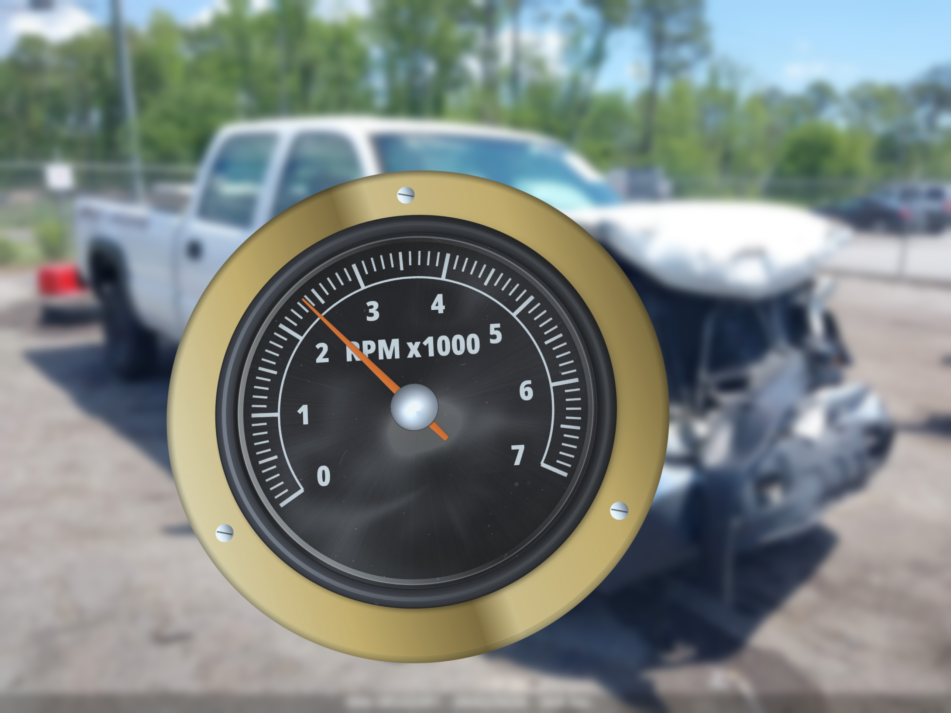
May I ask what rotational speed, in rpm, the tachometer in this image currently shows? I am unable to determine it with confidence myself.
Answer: 2350 rpm
